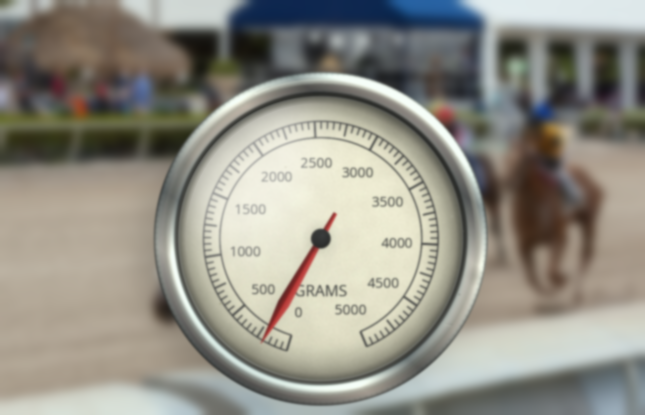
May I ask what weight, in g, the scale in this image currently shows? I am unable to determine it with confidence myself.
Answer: 200 g
